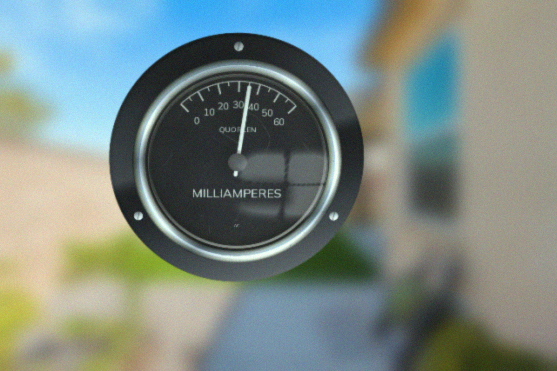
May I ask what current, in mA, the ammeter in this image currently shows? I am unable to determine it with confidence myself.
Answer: 35 mA
